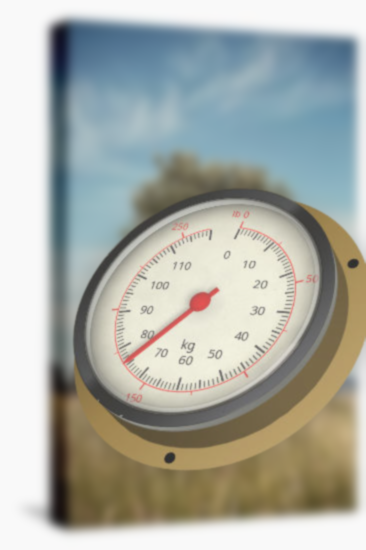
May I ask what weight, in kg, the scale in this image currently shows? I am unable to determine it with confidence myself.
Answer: 75 kg
